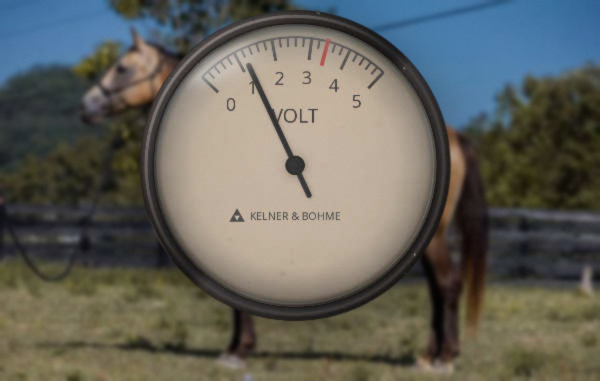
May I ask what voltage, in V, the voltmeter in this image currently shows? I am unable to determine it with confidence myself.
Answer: 1.2 V
